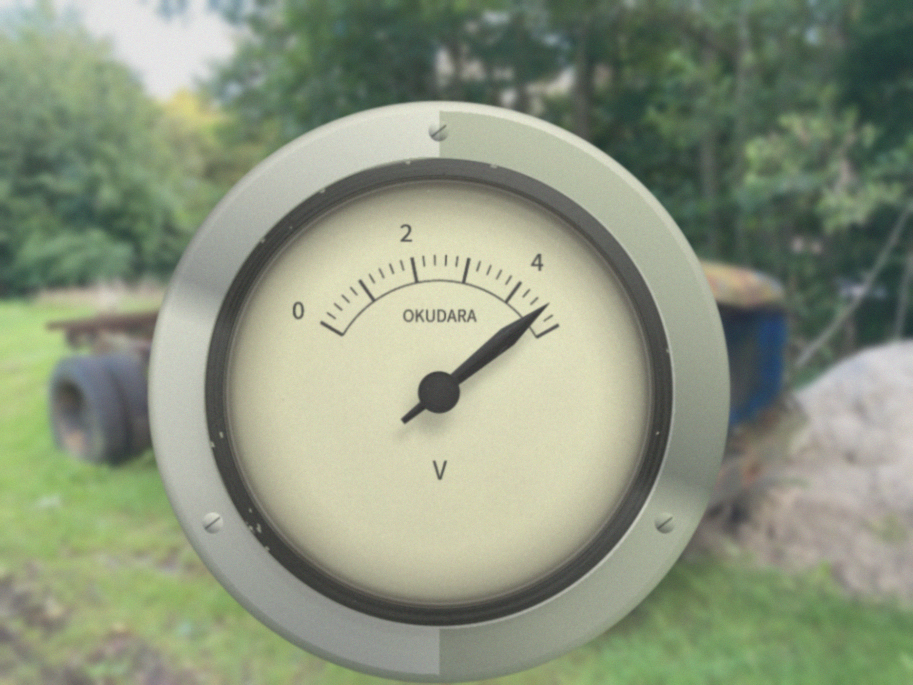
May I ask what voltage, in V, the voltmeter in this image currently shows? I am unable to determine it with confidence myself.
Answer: 4.6 V
